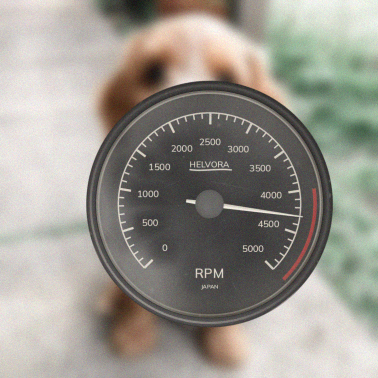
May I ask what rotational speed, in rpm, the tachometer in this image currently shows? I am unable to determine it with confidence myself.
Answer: 4300 rpm
